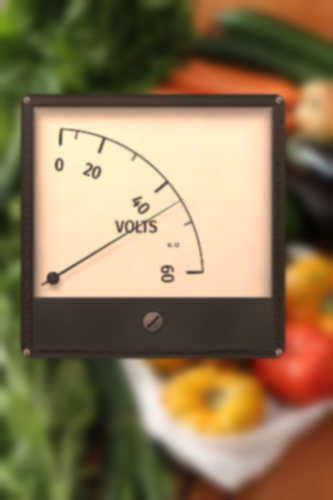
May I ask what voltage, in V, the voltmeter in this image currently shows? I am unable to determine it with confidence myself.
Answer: 45 V
